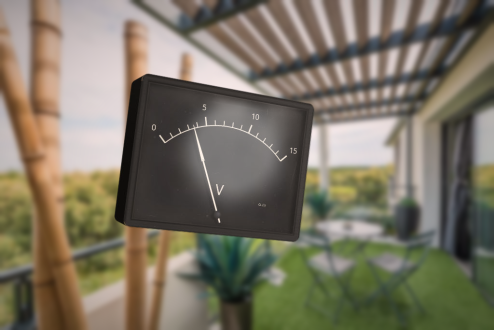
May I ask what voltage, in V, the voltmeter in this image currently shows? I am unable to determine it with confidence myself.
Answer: 3.5 V
